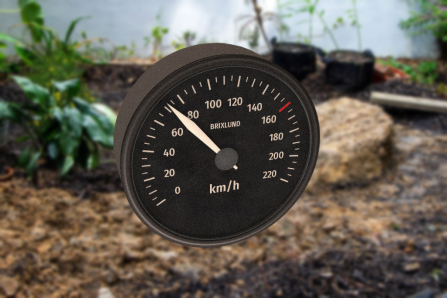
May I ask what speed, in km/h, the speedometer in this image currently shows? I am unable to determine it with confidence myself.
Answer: 72.5 km/h
